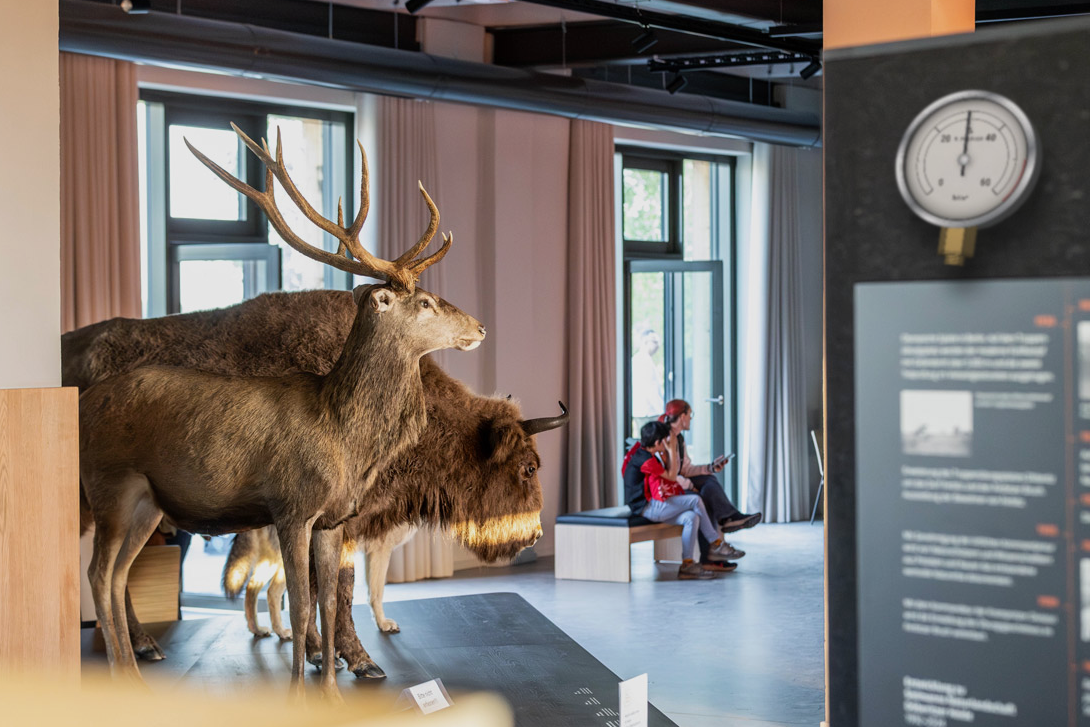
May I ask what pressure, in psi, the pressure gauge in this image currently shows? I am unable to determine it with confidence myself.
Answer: 30 psi
